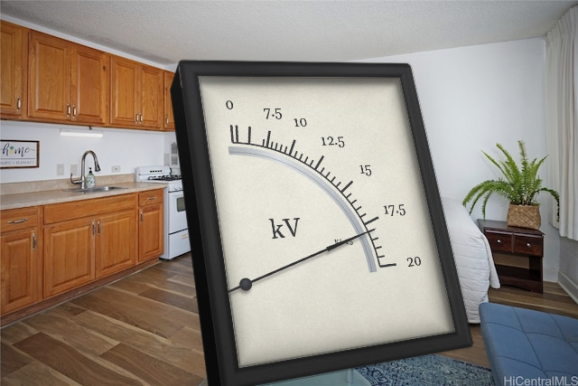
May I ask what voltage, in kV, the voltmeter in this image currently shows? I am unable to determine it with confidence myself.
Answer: 18 kV
